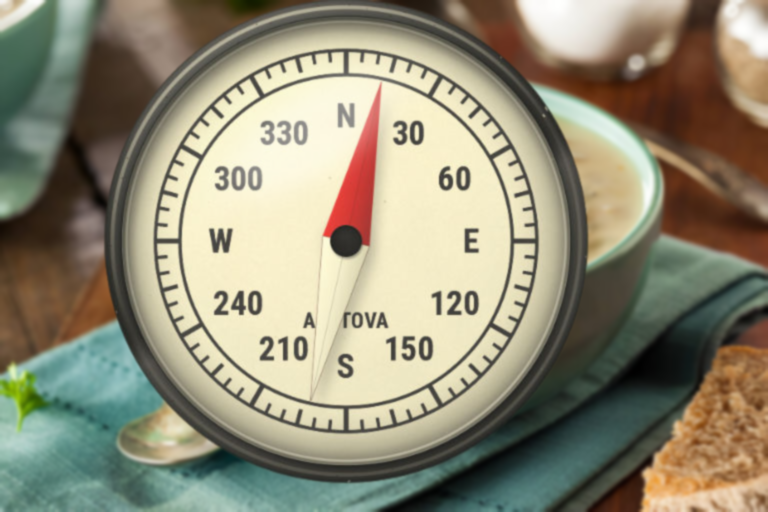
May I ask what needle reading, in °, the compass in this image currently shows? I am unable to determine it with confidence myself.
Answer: 12.5 °
